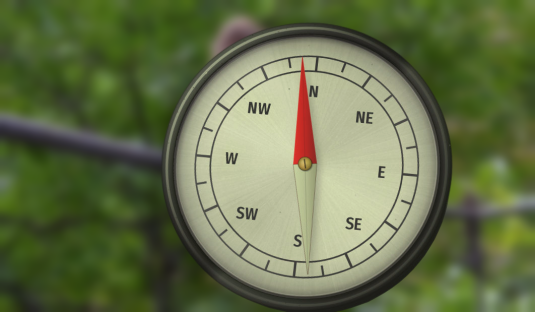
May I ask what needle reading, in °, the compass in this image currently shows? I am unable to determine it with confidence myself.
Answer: 352.5 °
